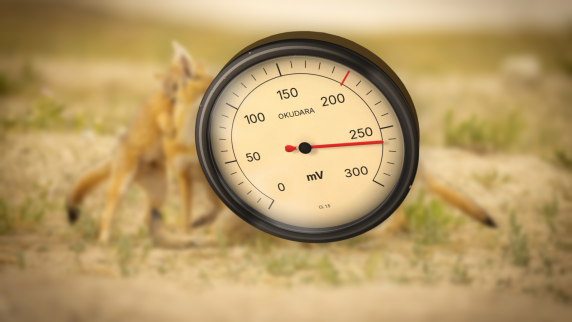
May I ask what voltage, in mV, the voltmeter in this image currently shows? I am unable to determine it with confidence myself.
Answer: 260 mV
